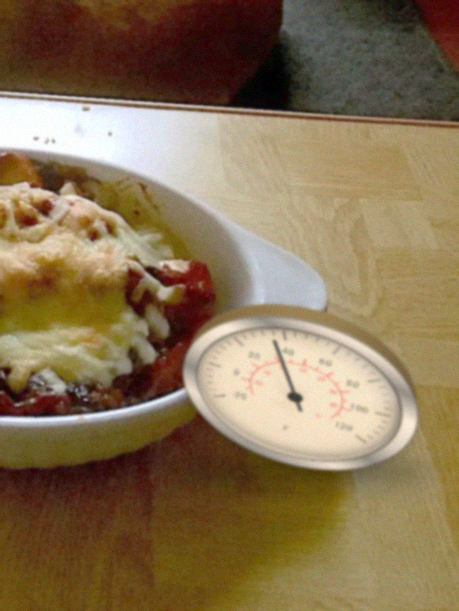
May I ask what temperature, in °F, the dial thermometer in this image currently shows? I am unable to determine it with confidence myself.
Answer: 36 °F
